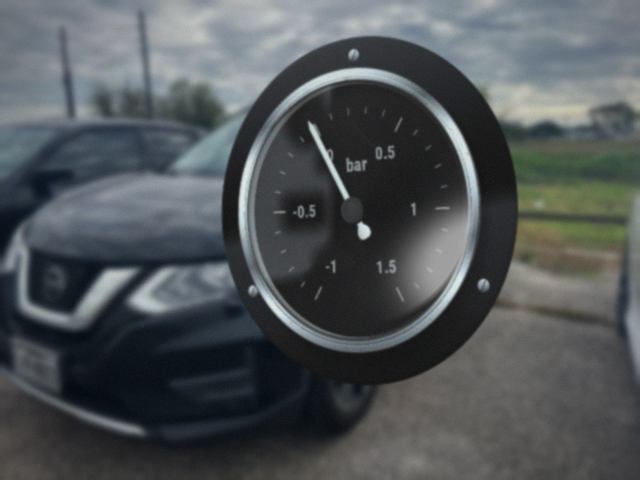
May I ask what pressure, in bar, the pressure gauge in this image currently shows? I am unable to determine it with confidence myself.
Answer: 0 bar
